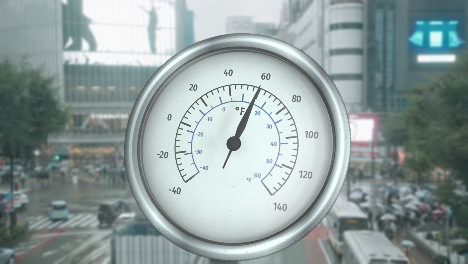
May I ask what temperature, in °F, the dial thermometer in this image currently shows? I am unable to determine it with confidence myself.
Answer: 60 °F
